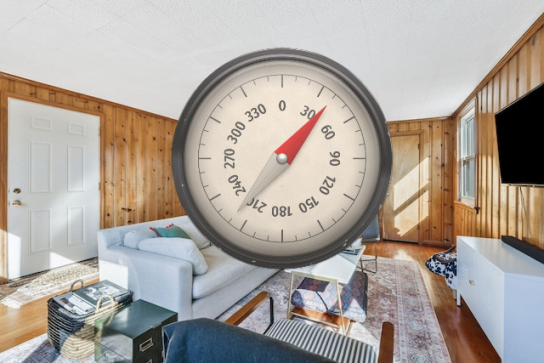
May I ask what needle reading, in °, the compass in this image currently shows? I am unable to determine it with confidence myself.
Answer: 40 °
